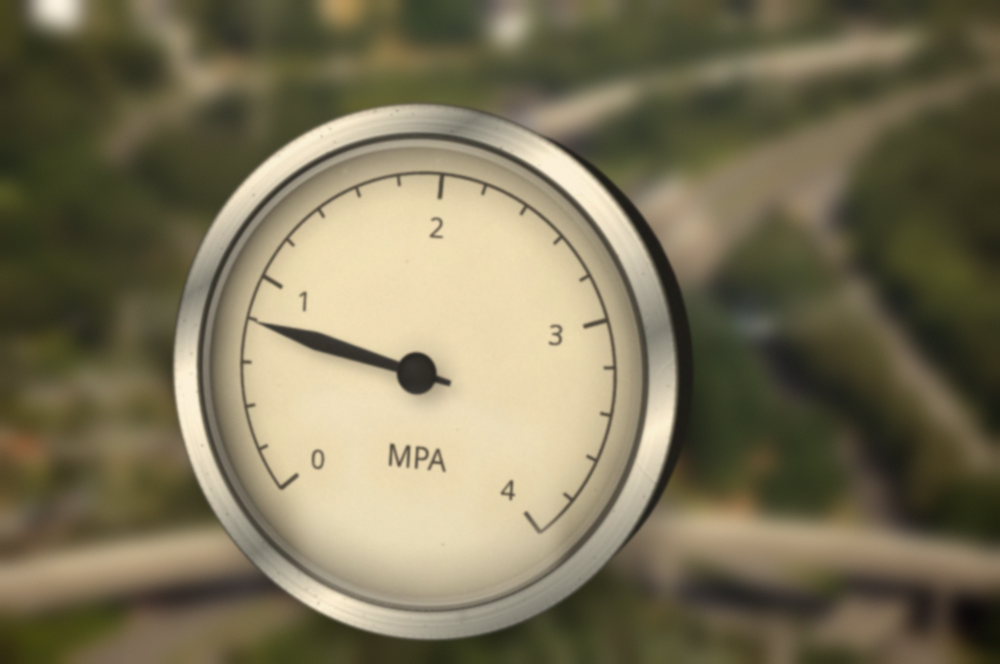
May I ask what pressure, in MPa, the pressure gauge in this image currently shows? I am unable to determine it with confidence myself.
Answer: 0.8 MPa
